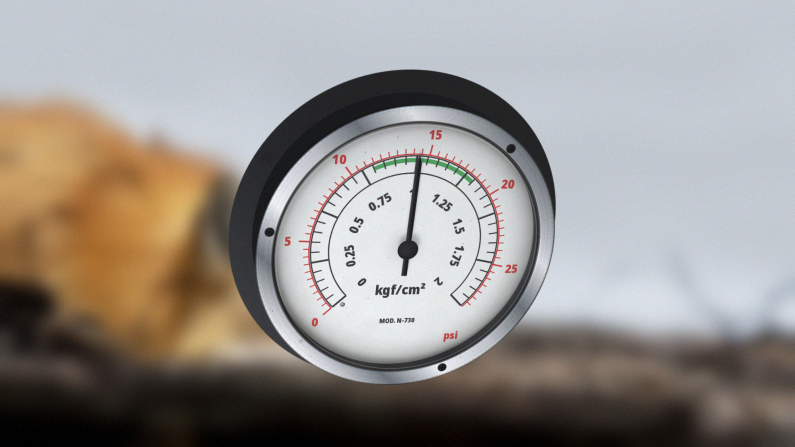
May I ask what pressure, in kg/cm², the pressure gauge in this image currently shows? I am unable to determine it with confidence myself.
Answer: 1 kg/cm²
